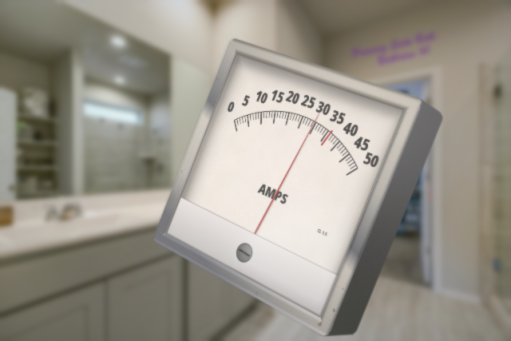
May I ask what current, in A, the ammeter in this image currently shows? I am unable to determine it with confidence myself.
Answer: 30 A
